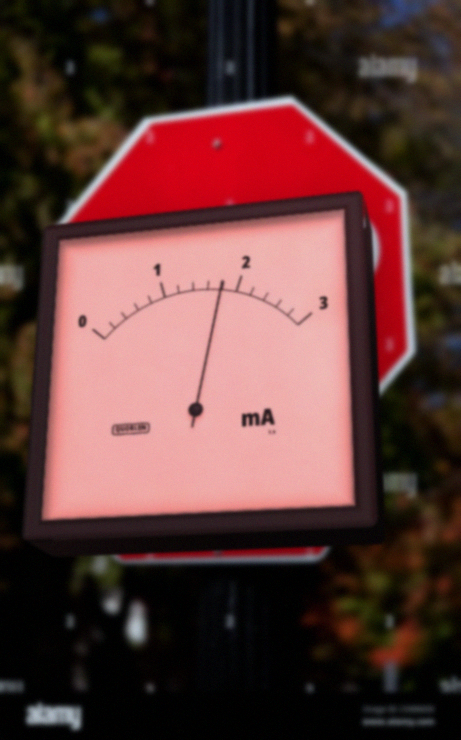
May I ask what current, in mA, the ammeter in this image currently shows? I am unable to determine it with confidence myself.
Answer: 1.8 mA
